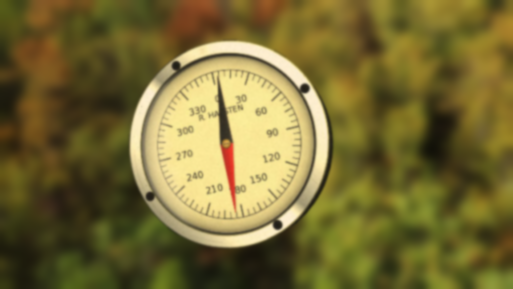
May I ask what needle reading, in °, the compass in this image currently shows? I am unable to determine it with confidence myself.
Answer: 185 °
